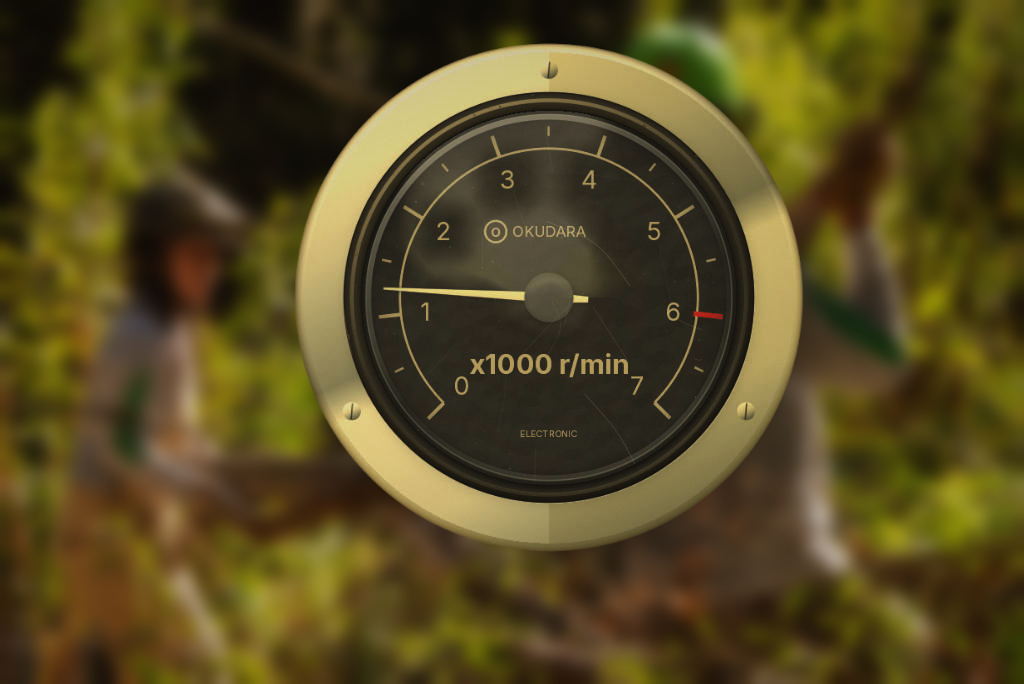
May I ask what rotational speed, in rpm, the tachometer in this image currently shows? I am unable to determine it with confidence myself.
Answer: 1250 rpm
